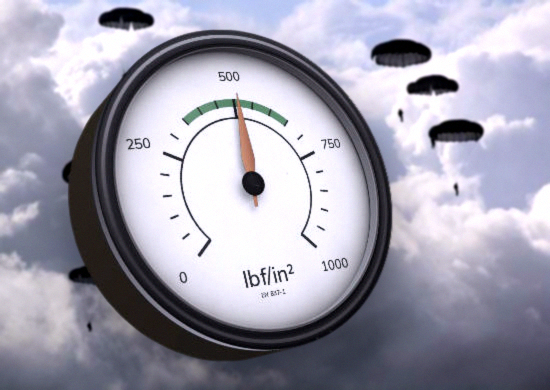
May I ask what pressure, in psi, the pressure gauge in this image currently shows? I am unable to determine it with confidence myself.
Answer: 500 psi
